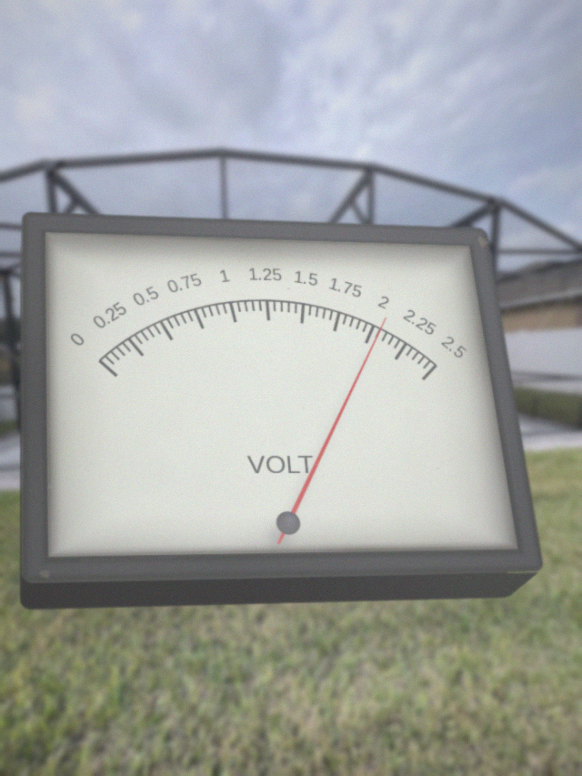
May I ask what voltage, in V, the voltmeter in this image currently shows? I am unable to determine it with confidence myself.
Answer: 2.05 V
